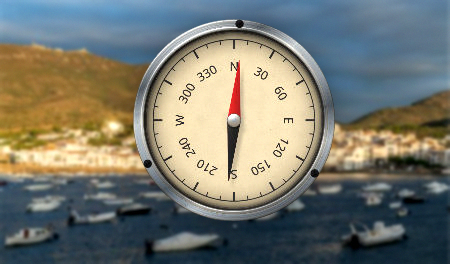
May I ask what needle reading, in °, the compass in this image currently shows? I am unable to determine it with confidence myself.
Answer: 5 °
